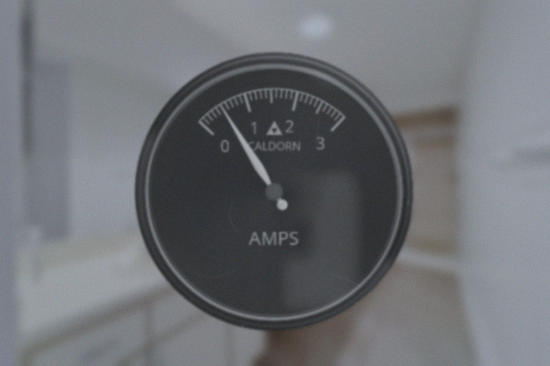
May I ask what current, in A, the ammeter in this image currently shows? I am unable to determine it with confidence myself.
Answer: 0.5 A
